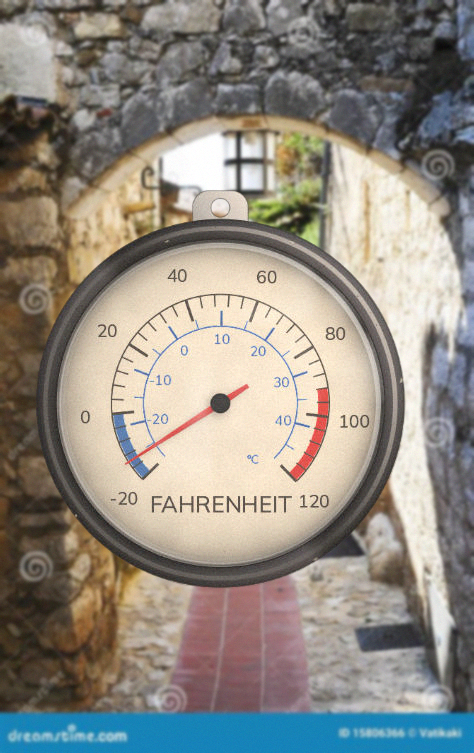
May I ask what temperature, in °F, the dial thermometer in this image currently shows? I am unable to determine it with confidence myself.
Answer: -14 °F
